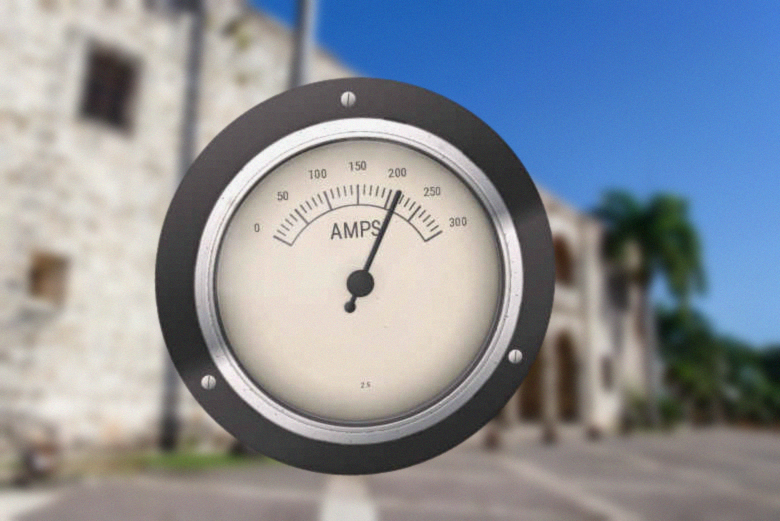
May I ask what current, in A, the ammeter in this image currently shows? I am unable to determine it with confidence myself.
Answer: 210 A
